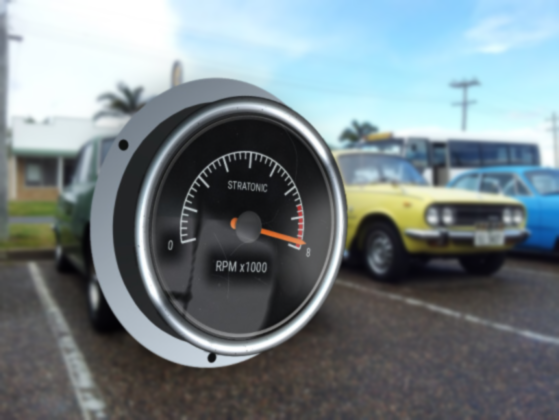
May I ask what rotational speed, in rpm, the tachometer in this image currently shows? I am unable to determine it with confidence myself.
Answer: 7800 rpm
